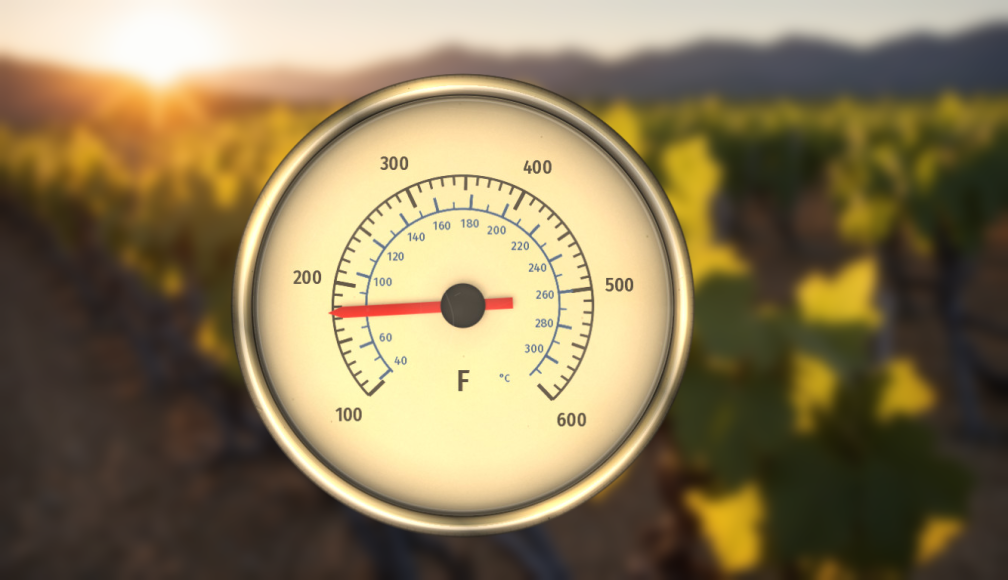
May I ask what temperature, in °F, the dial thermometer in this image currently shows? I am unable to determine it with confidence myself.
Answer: 175 °F
